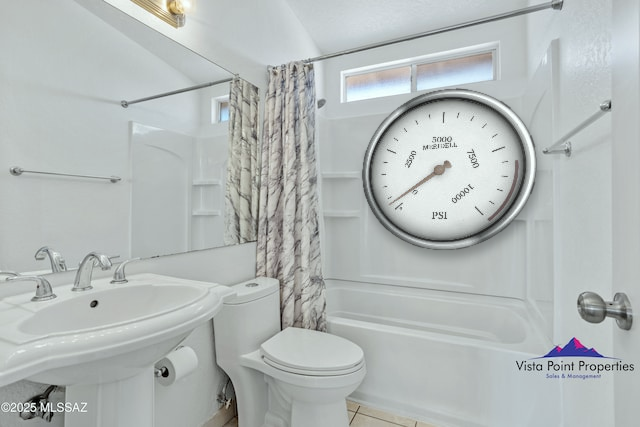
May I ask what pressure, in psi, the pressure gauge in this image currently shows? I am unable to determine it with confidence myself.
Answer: 250 psi
